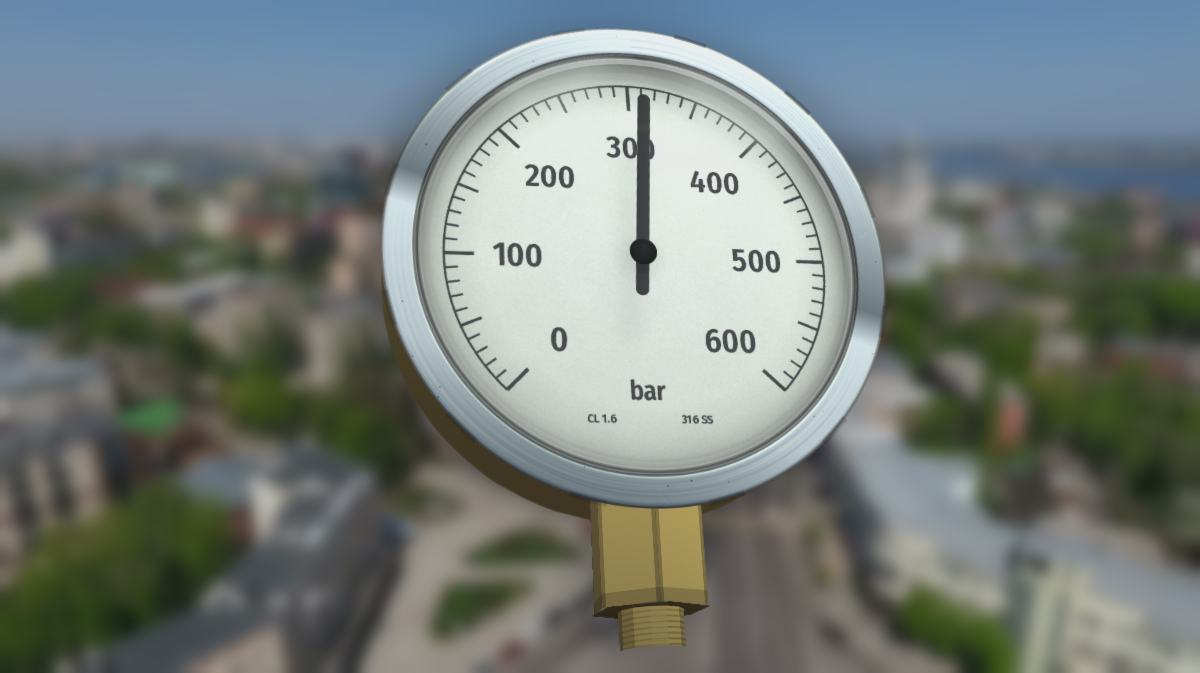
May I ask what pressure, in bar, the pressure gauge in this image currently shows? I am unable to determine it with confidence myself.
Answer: 310 bar
